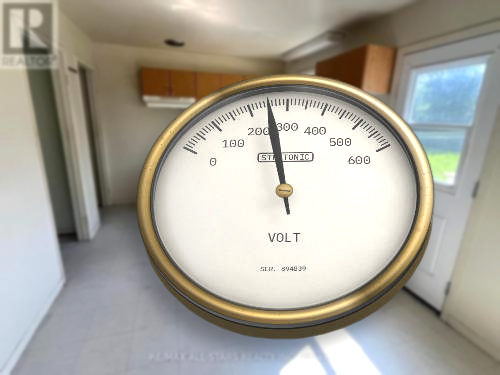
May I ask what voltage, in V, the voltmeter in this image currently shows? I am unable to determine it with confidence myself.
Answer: 250 V
